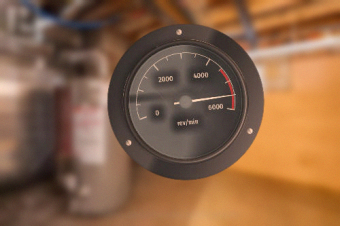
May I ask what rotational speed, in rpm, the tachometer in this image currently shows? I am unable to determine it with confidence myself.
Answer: 5500 rpm
